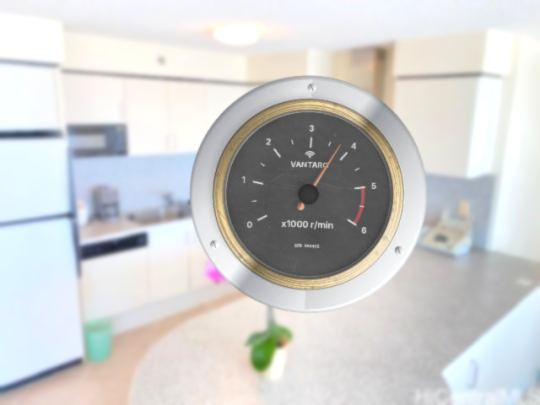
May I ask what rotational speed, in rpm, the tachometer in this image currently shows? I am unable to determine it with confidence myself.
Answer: 3750 rpm
